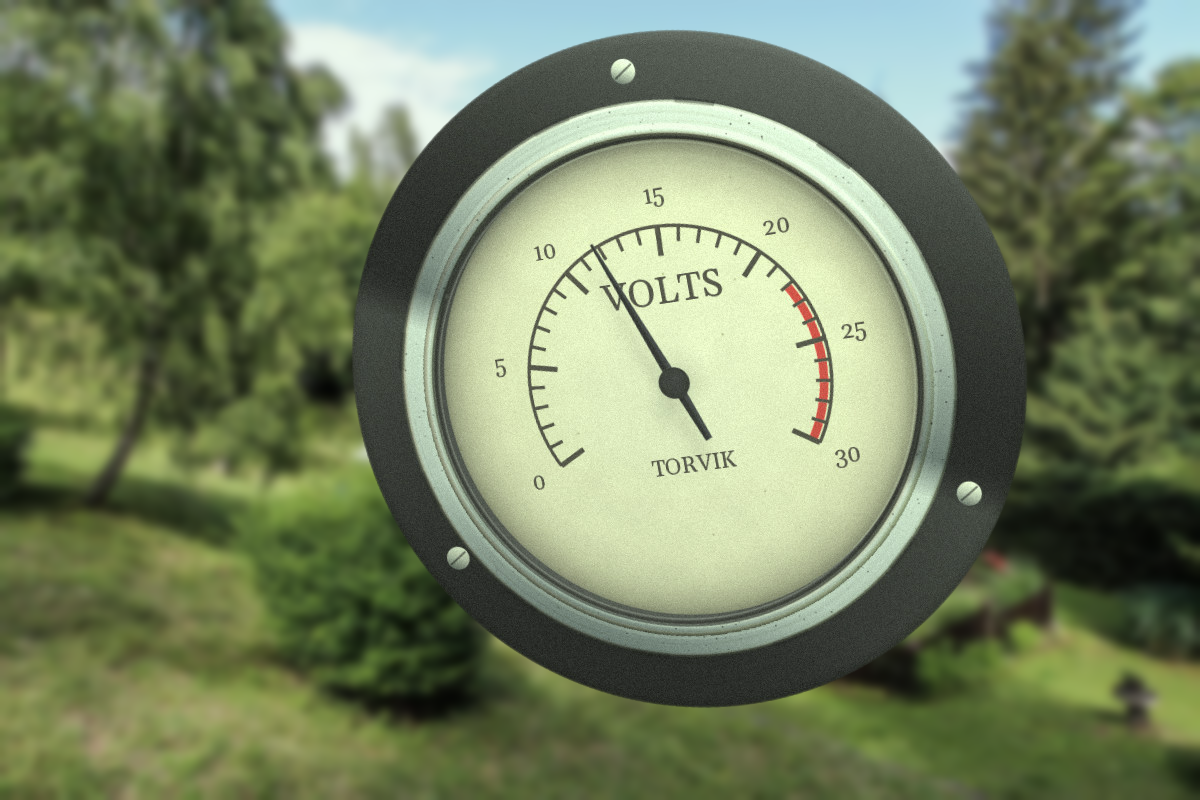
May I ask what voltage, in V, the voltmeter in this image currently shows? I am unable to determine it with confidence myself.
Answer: 12 V
